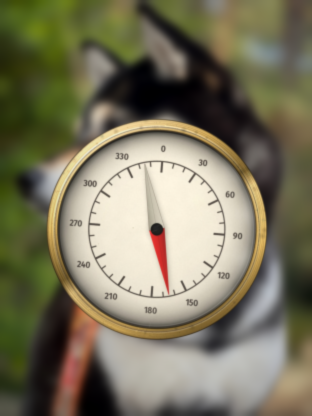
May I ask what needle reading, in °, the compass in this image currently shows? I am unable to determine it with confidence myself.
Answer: 165 °
